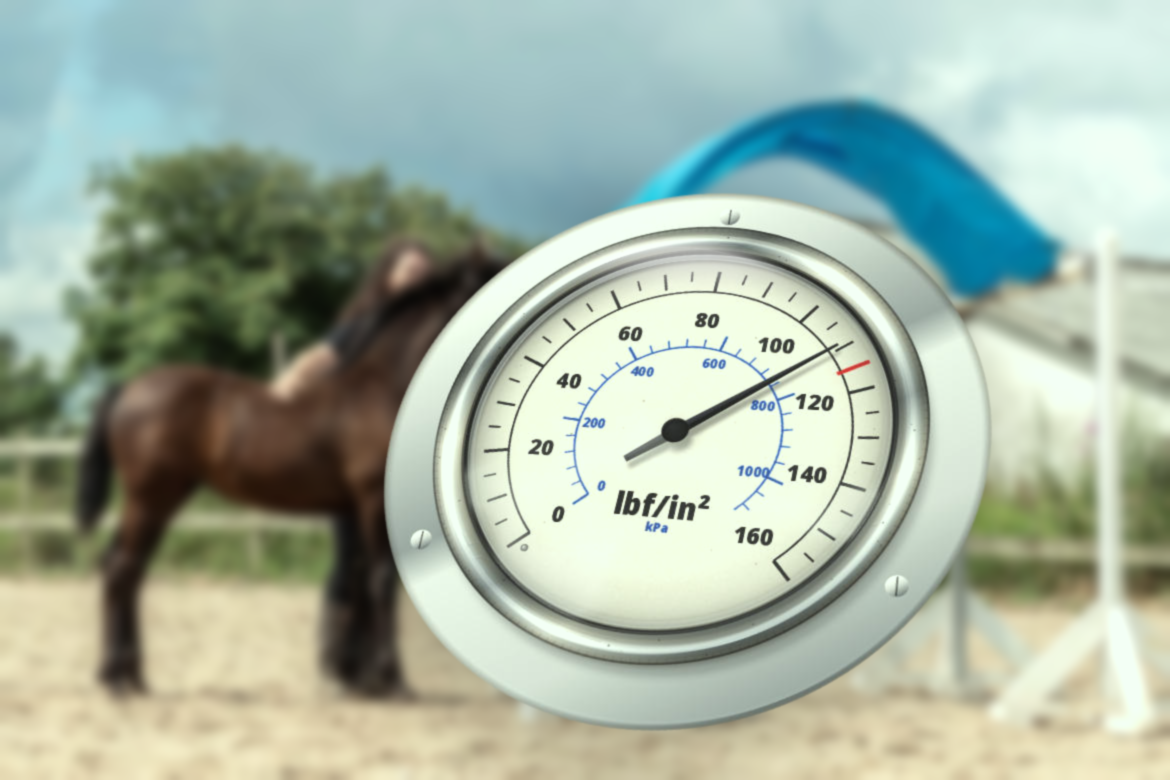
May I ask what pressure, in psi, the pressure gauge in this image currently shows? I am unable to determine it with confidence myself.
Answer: 110 psi
